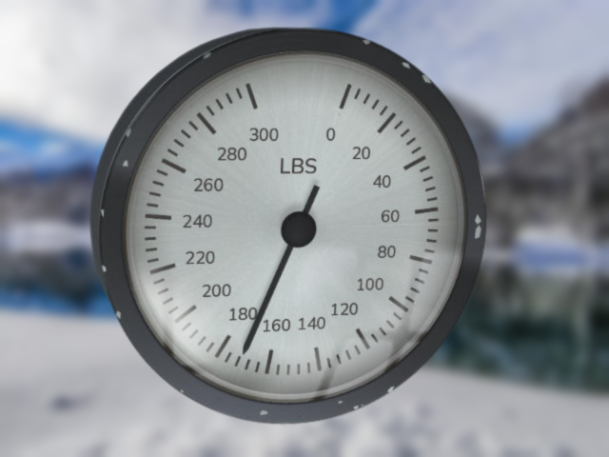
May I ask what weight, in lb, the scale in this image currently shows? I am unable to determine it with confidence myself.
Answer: 172 lb
